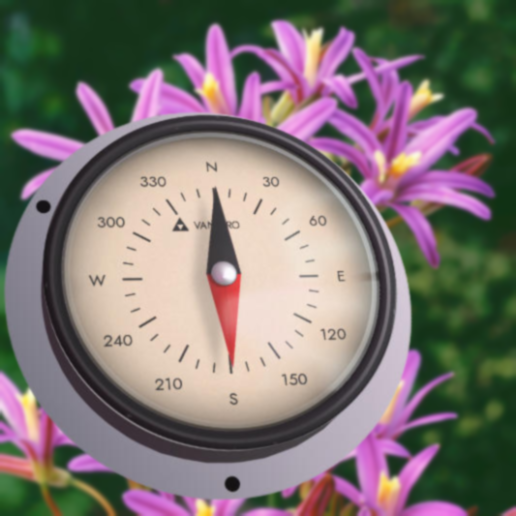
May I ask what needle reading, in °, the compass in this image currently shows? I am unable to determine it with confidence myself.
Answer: 180 °
